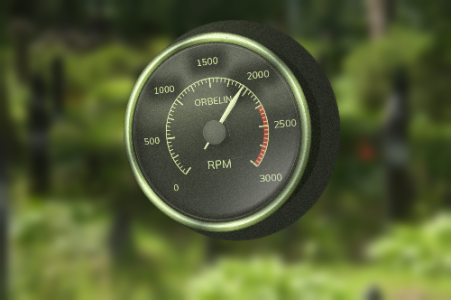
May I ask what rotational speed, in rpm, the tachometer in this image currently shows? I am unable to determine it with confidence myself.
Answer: 1950 rpm
